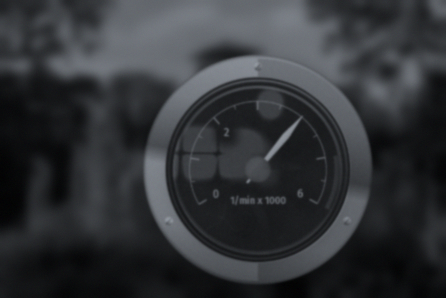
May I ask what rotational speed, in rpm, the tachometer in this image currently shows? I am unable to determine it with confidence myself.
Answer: 4000 rpm
